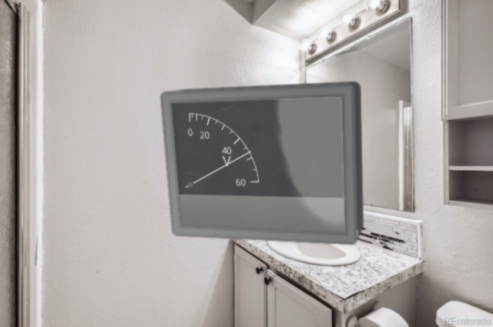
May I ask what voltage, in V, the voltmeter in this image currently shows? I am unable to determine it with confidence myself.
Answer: 47.5 V
